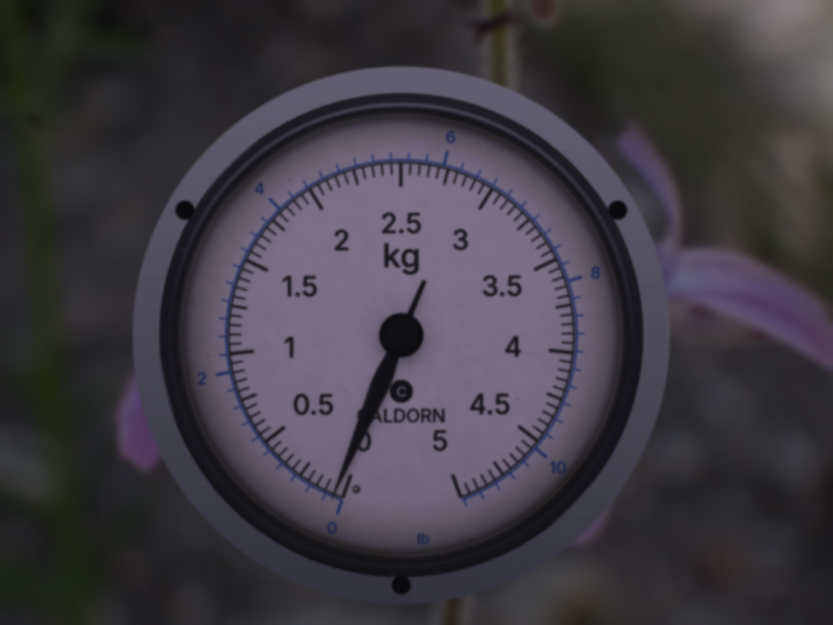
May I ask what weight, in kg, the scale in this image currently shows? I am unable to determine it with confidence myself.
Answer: 0.05 kg
